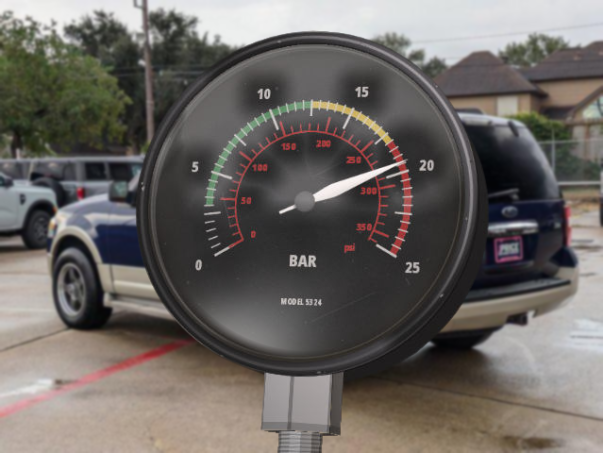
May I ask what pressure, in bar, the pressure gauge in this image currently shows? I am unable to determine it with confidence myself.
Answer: 19.5 bar
